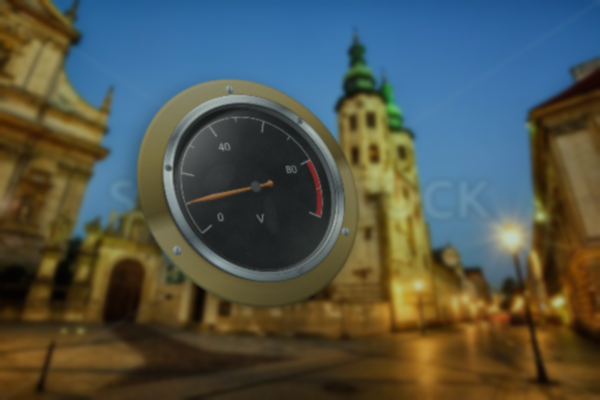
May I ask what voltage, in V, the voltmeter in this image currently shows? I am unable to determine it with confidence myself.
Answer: 10 V
